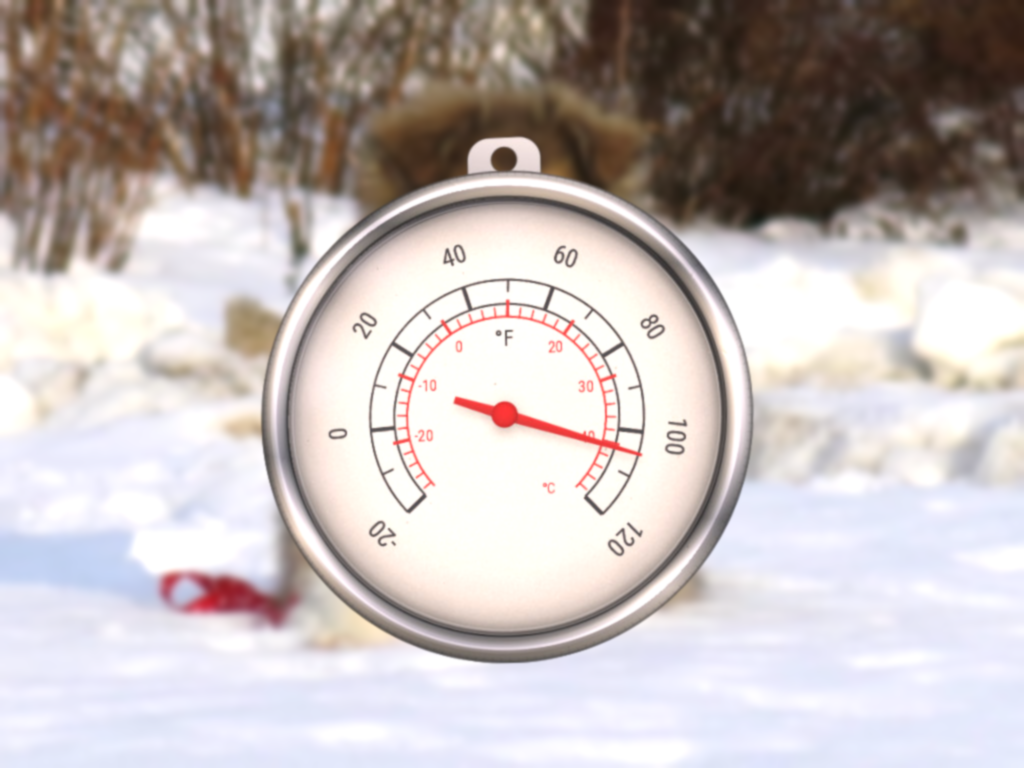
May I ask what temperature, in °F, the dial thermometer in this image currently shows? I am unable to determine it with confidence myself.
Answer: 105 °F
